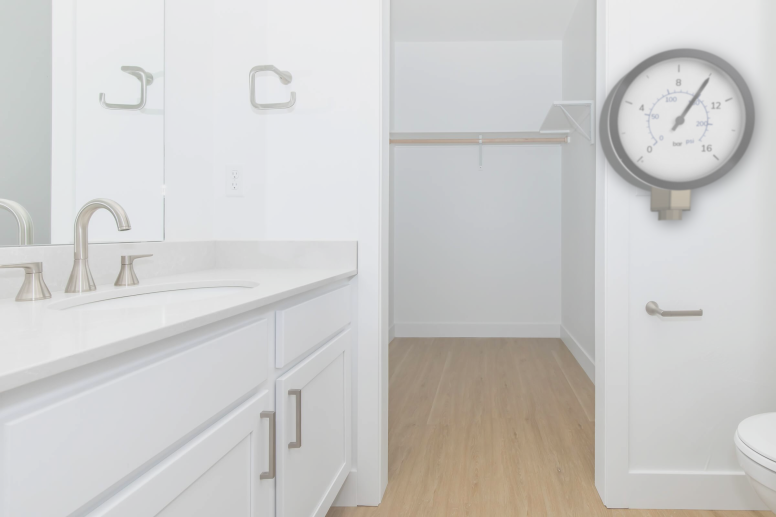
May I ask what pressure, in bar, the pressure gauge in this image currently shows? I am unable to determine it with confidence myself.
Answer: 10 bar
